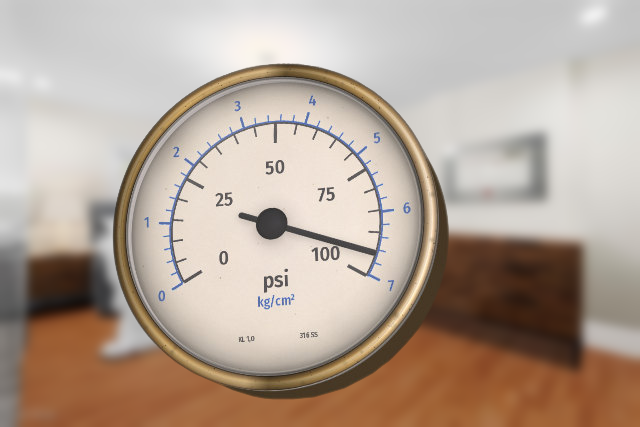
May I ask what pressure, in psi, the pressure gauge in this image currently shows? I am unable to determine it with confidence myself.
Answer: 95 psi
